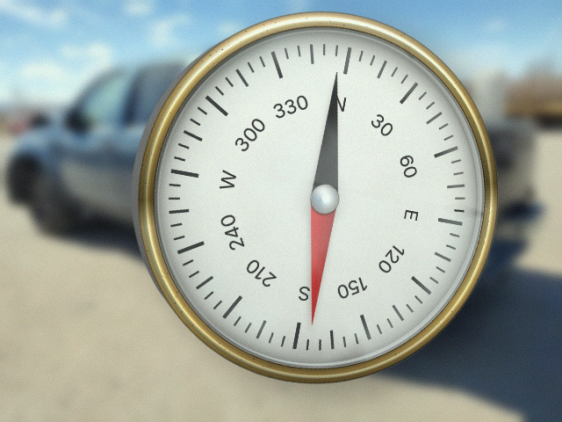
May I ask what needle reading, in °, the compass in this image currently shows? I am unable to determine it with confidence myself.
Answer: 175 °
